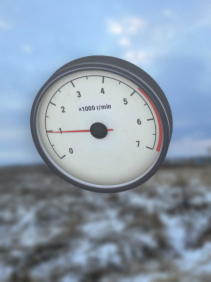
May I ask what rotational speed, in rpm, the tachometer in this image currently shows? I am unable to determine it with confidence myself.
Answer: 1000 rpm
